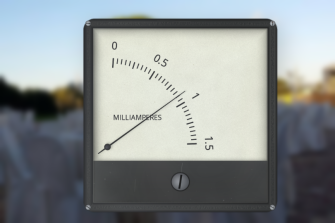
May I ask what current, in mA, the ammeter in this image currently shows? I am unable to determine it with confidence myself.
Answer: 0.9 mA
